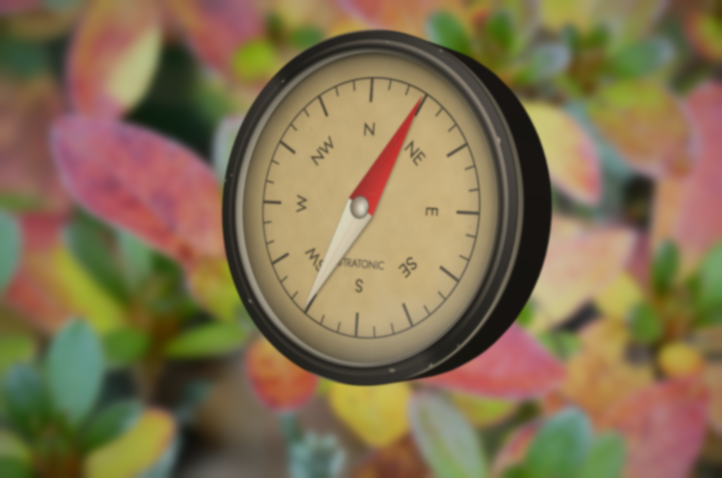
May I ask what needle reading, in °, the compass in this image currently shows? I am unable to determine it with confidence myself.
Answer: 30 °
